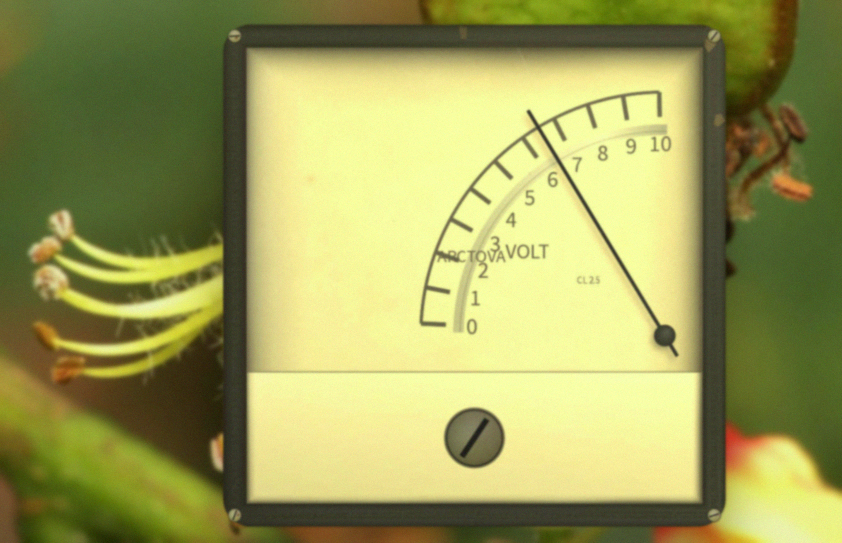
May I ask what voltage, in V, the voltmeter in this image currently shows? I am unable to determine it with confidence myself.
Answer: 6.5 V
